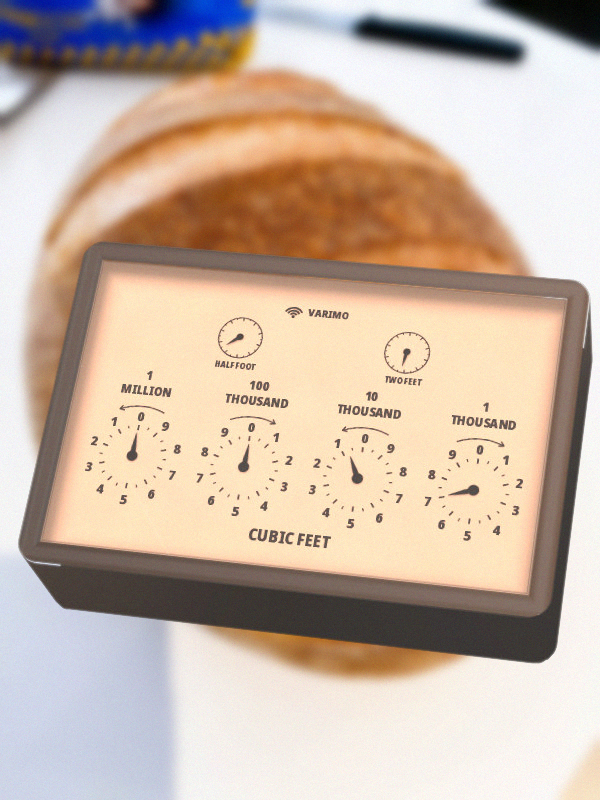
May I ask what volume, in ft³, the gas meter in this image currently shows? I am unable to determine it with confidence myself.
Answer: 700 ft³
